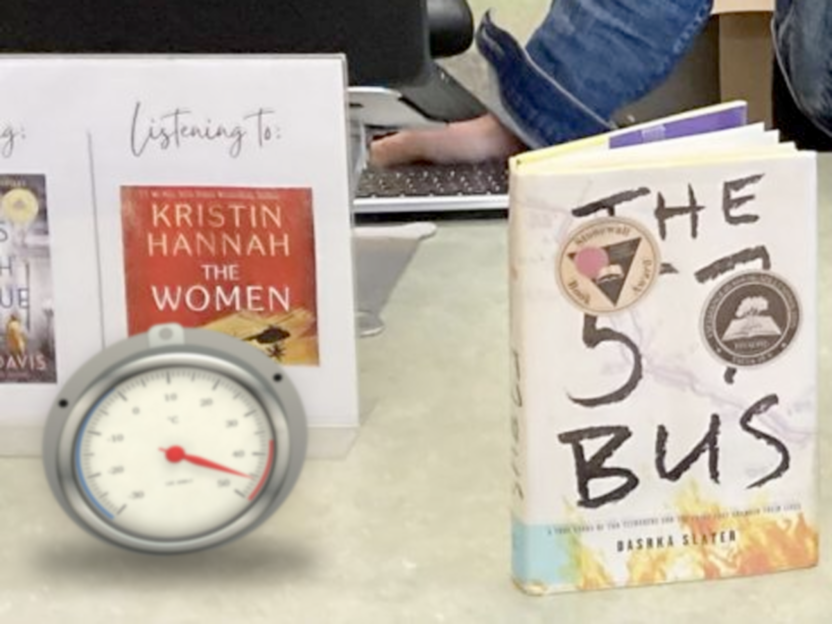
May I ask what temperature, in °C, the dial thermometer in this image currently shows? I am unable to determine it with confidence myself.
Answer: 45 °C
